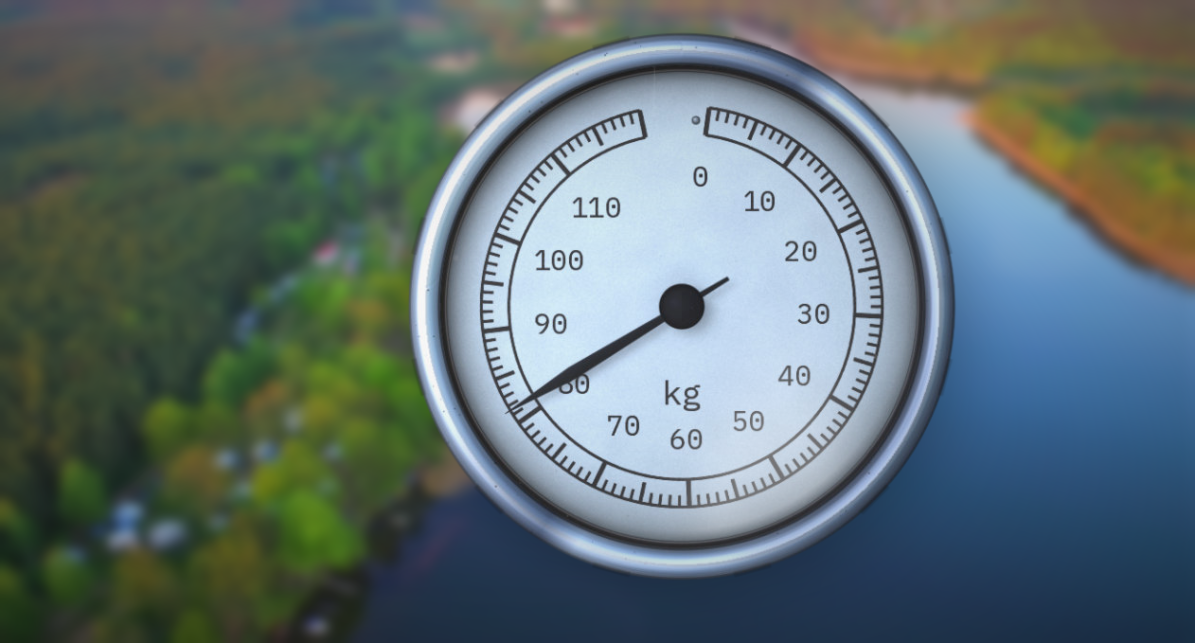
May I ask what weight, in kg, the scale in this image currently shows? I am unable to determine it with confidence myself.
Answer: 81.5 kg
